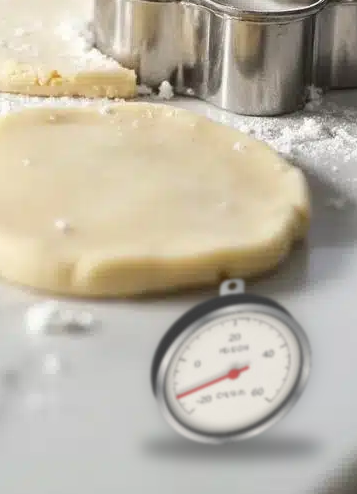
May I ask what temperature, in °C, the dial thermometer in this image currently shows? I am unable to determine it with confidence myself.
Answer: -12 °C
